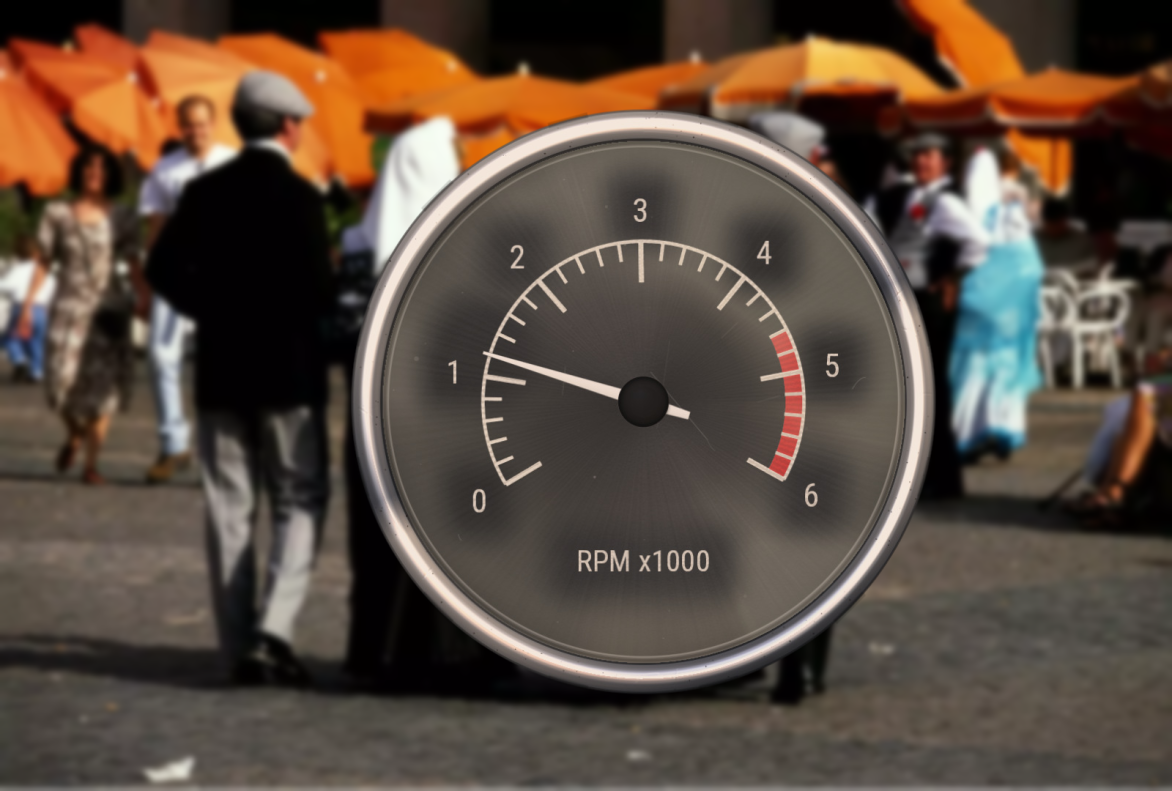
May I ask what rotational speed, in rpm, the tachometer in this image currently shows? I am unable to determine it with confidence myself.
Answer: 1200 rpm
